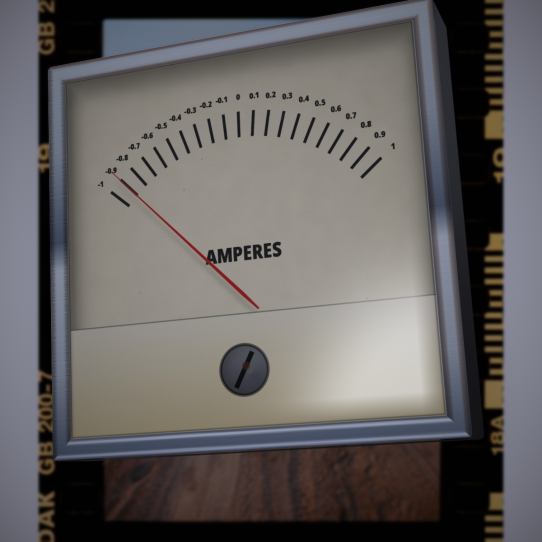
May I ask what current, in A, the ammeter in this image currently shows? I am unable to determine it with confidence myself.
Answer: -0.9 A
